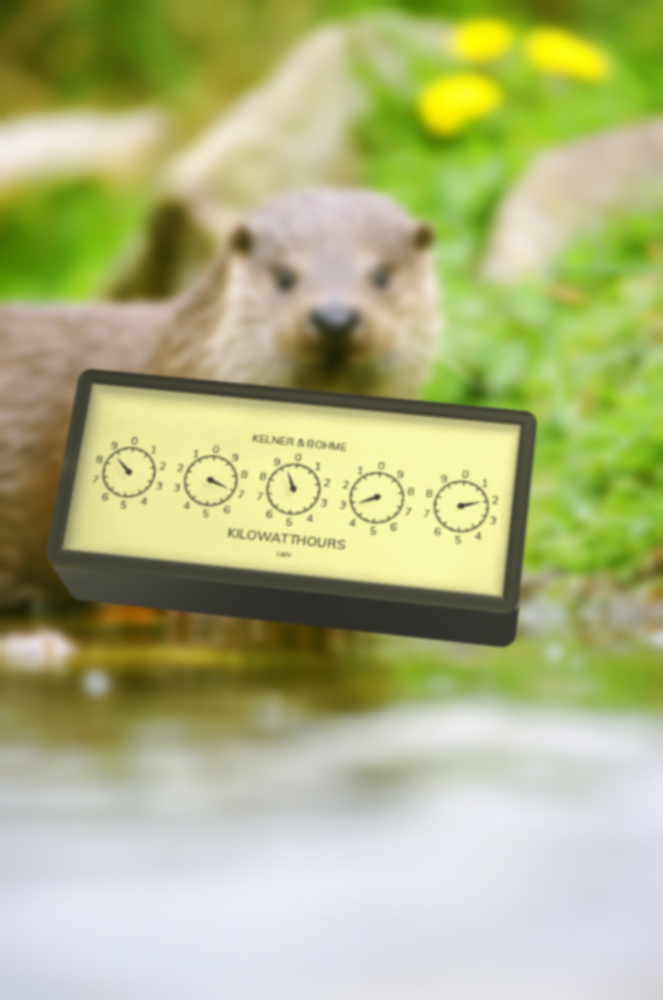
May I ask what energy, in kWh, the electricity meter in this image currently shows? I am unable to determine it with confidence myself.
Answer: 86932 kWh
